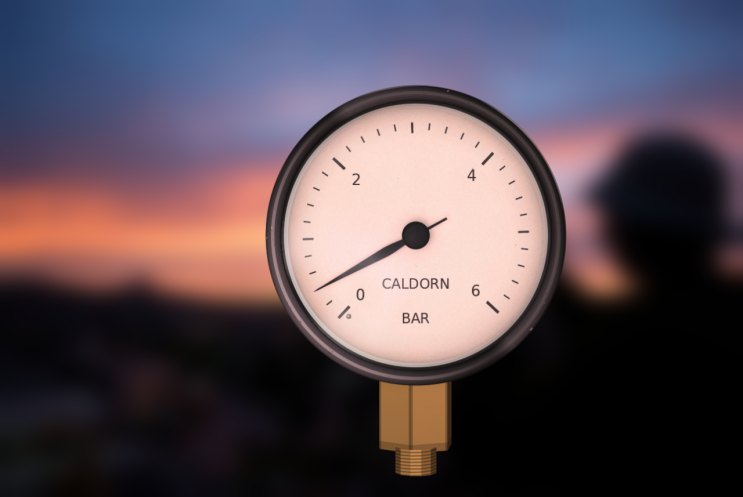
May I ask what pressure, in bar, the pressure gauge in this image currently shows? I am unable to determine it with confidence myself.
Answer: 0.4 bar
